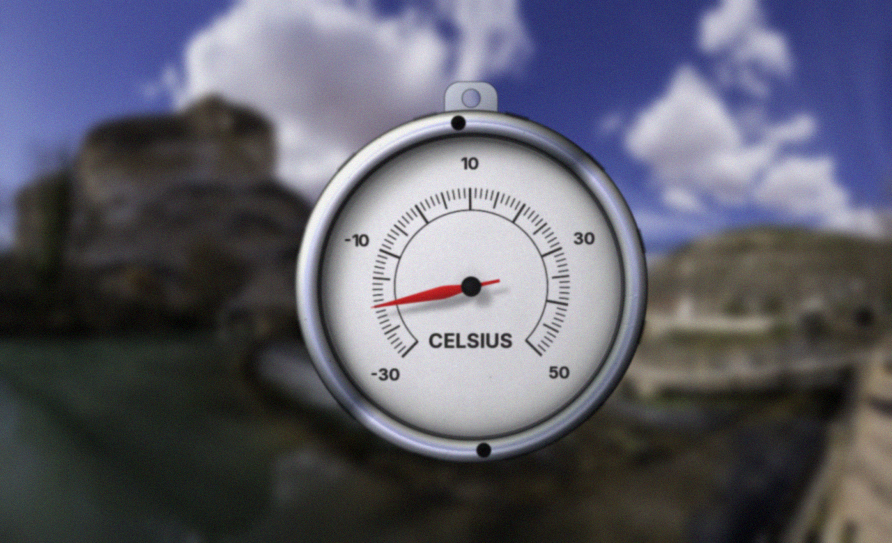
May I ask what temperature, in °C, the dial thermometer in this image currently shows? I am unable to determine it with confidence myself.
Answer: -20 °C
